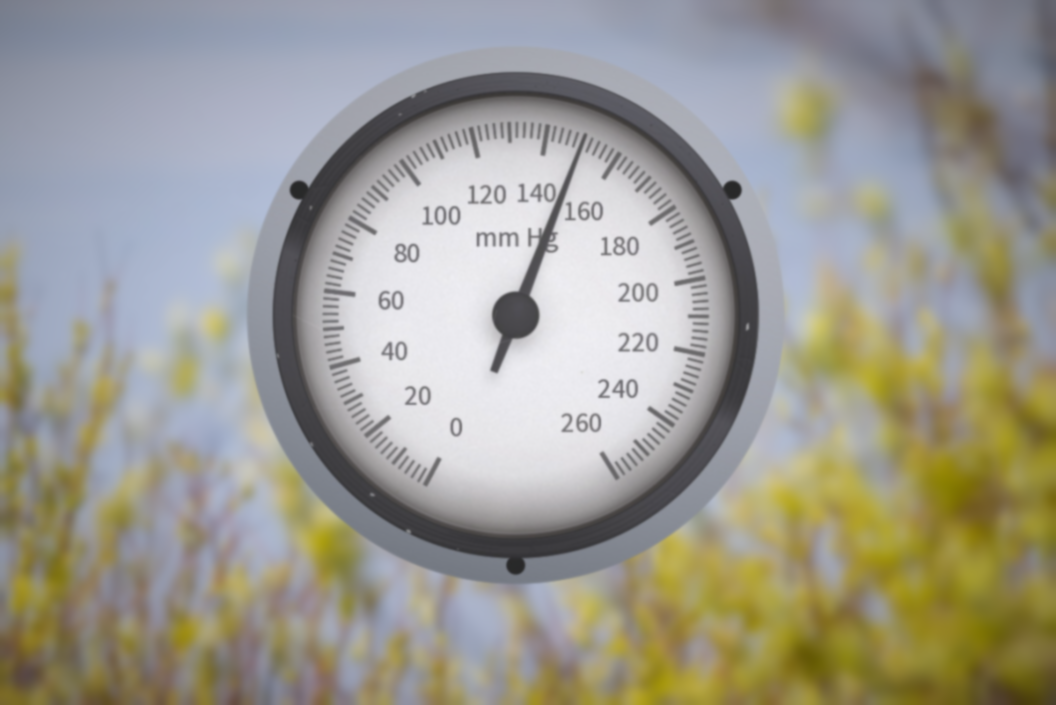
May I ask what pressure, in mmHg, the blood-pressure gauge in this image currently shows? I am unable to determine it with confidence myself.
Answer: 150 mmHg
